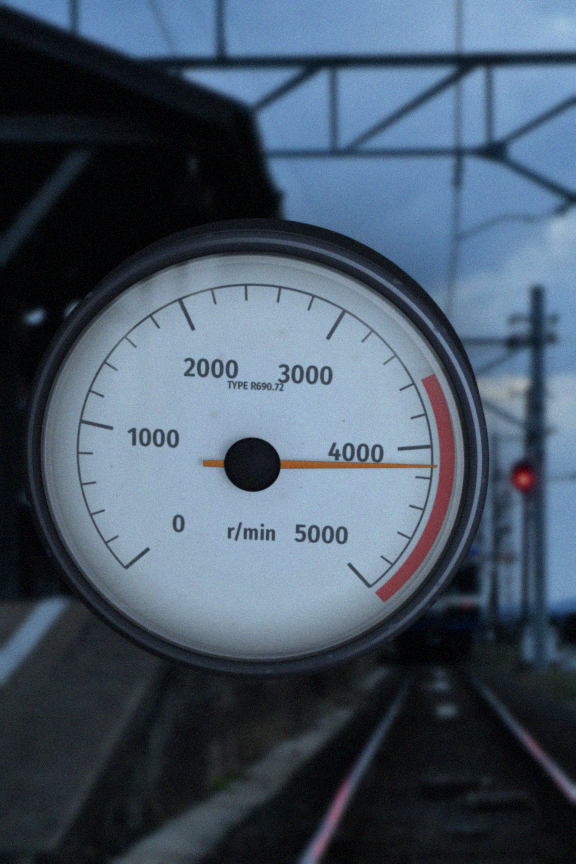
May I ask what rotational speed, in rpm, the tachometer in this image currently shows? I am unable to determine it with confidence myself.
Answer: 4100 rpm
